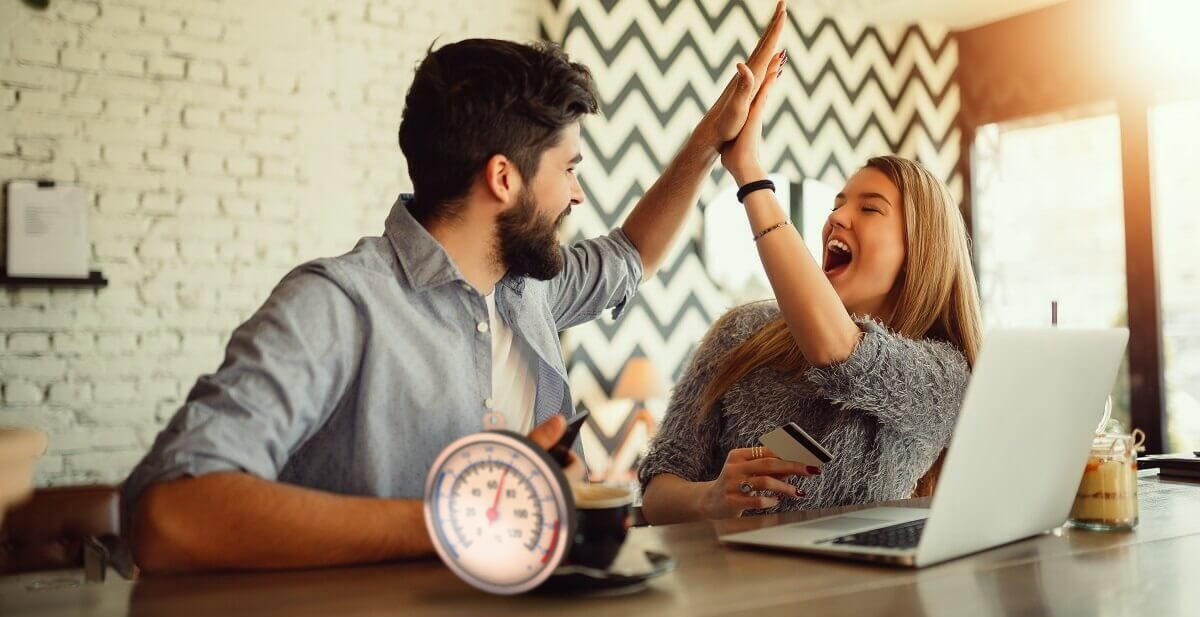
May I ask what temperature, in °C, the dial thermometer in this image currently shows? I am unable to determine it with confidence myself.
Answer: 70 °C
